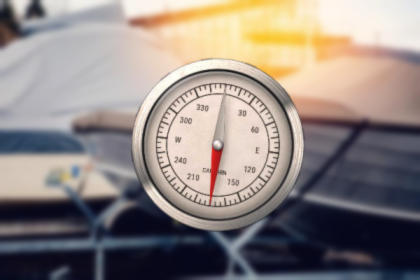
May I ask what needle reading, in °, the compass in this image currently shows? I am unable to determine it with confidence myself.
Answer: 180 °
